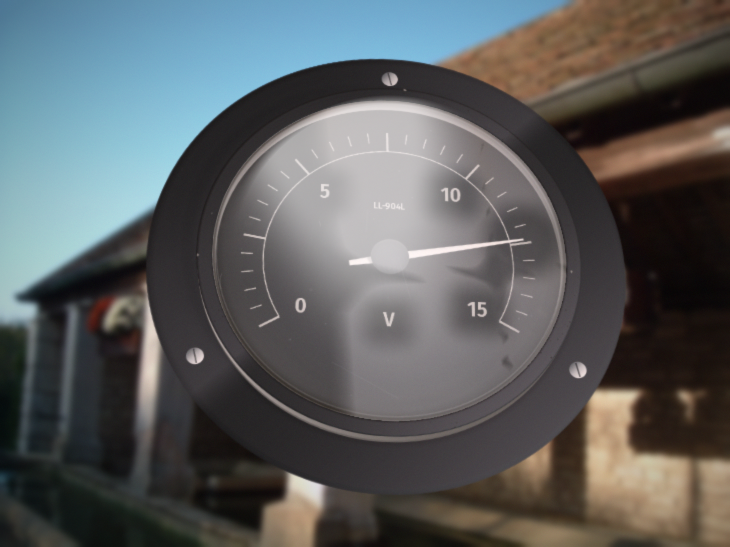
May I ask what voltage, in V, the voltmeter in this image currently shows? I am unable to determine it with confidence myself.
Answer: 12.5 V
